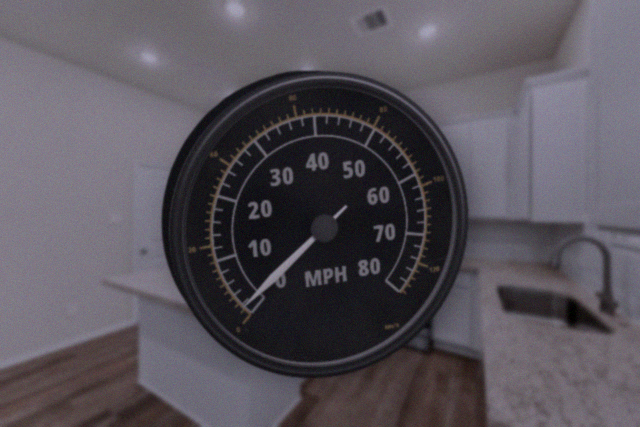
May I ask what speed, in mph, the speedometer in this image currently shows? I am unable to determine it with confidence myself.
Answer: 2 mph
